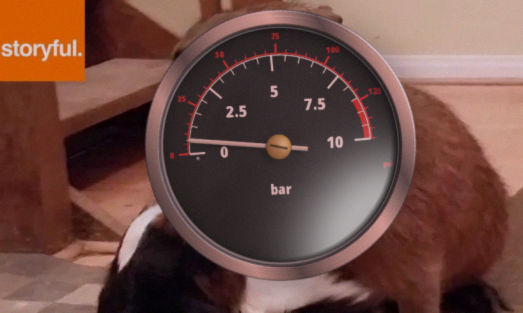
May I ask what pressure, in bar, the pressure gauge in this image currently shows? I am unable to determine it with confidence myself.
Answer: 0.5 bar
